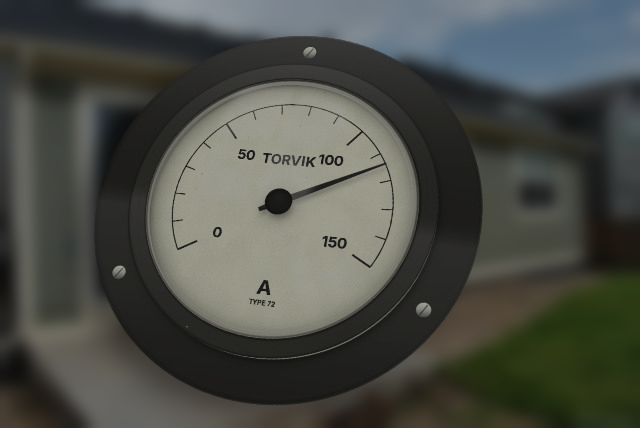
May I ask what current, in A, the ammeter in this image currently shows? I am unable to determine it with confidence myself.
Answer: 115 A
